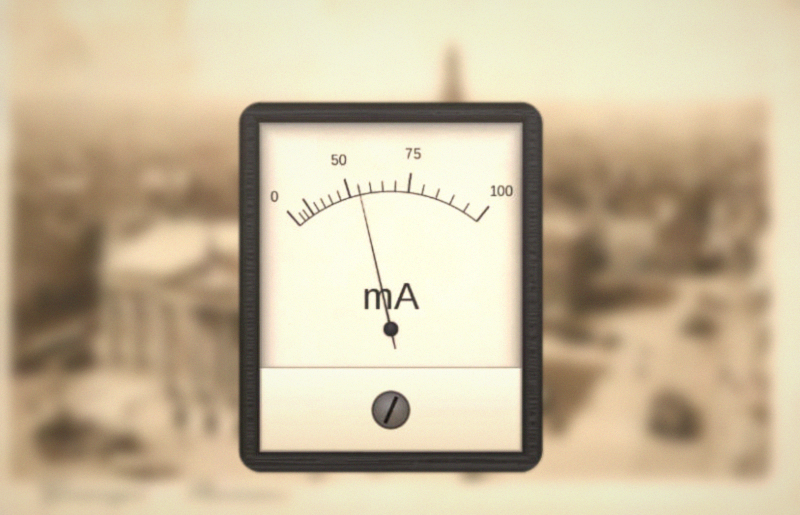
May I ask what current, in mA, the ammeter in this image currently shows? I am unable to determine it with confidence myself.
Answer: 55 mA
